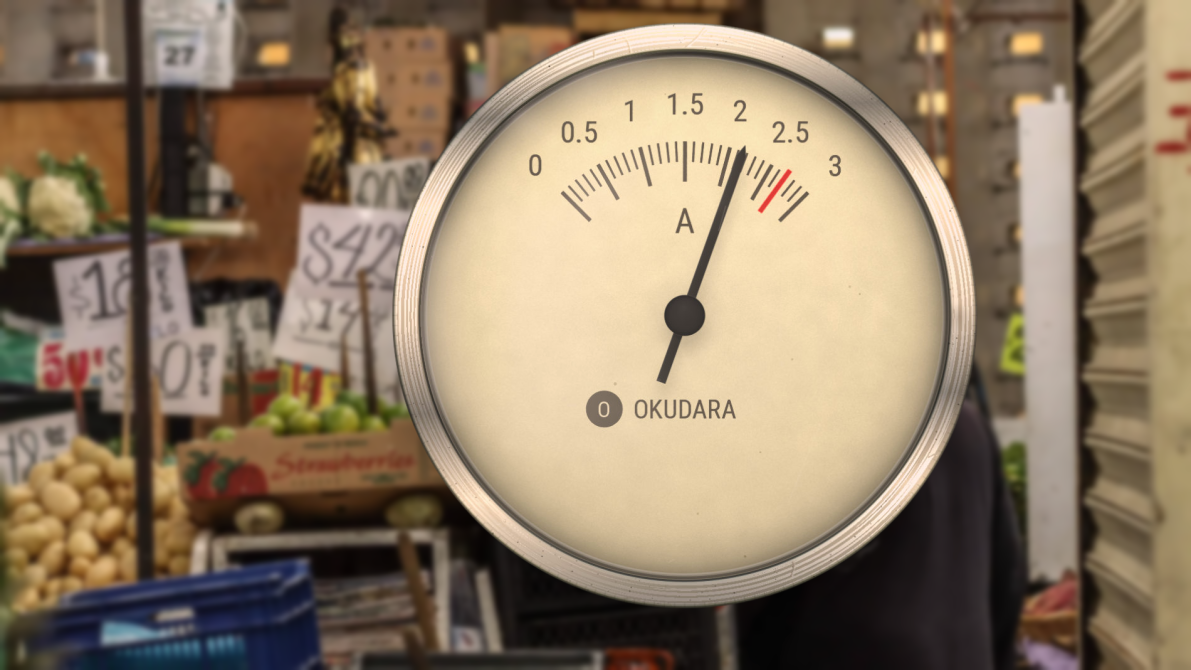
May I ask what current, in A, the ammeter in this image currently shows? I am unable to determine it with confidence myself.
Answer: 2.15 A
